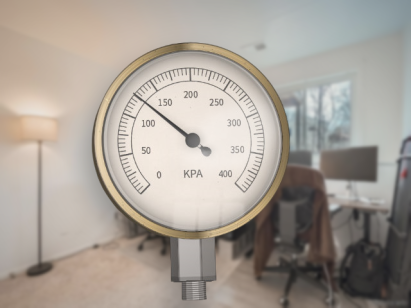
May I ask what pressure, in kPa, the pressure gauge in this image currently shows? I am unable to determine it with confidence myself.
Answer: 125 kPa
